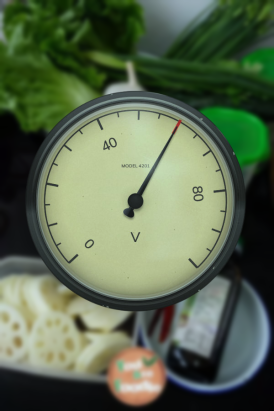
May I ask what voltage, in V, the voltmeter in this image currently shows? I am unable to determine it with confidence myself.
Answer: 60 V
